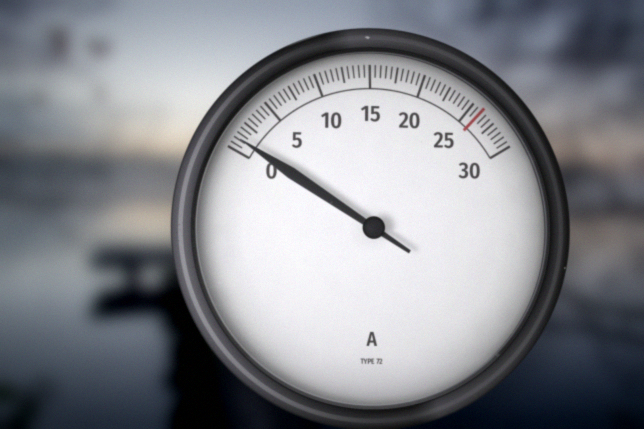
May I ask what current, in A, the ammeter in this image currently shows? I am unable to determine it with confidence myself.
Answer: 1 A
